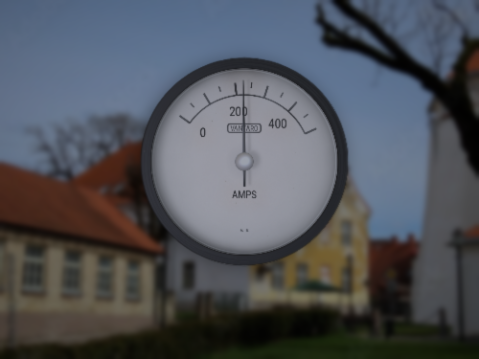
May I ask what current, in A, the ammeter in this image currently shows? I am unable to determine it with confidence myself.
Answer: 225 A
